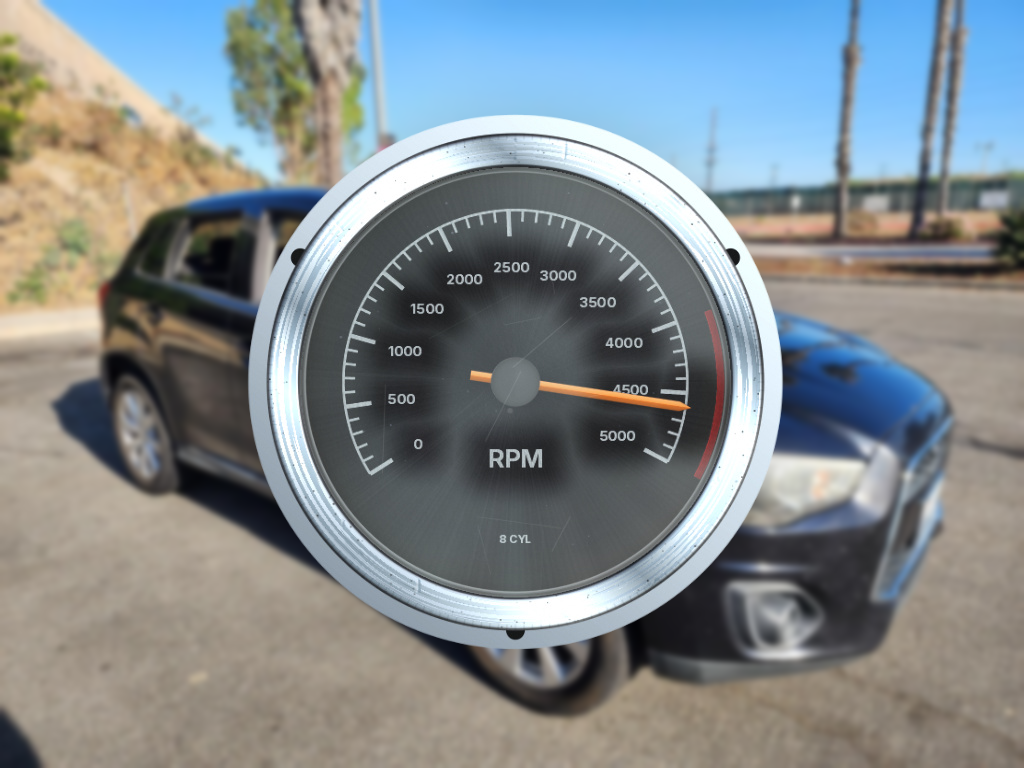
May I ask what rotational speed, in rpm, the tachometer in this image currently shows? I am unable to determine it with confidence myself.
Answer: 4600 rpm
